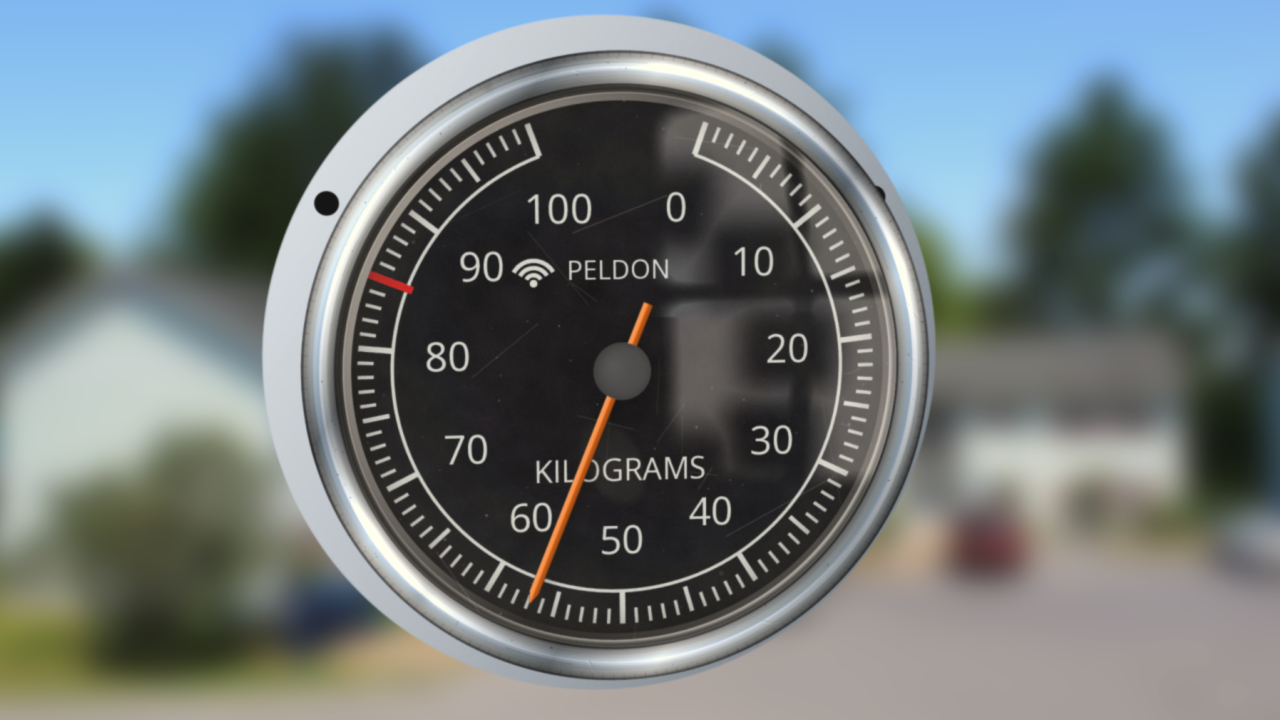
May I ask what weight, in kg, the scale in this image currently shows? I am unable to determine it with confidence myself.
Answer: 57 kg
